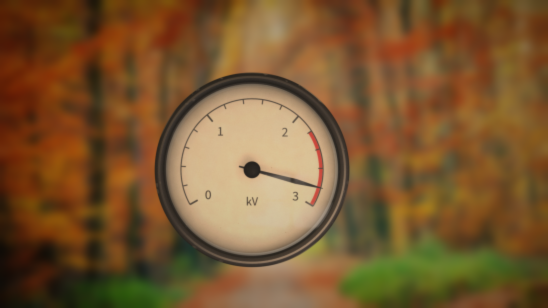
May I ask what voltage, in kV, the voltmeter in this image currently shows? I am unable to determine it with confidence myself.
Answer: 2.8 kV
